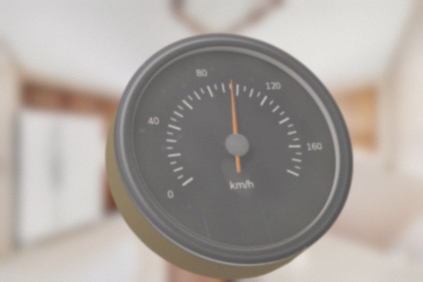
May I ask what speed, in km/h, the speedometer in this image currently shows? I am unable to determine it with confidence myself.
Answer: 95 km/h
